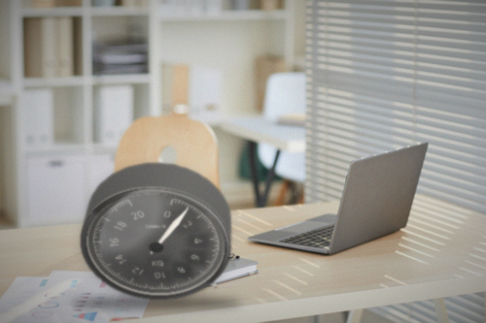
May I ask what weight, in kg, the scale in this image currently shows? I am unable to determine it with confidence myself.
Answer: 1 kg
